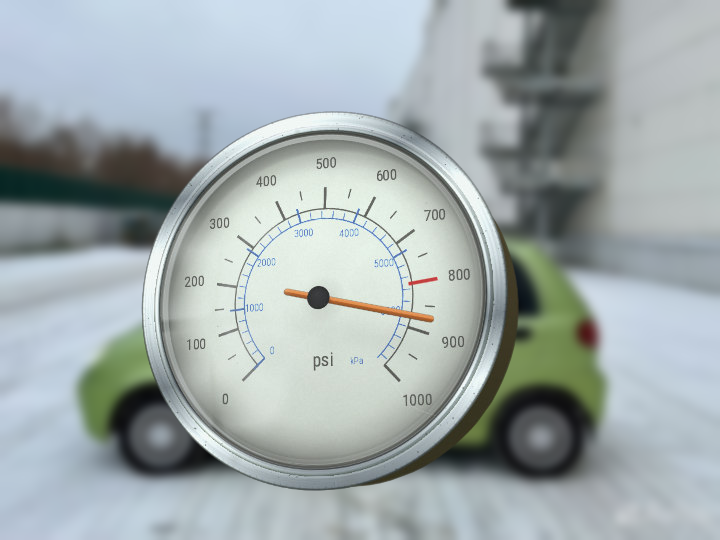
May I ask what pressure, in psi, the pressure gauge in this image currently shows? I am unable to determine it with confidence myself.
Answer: 875 psi
